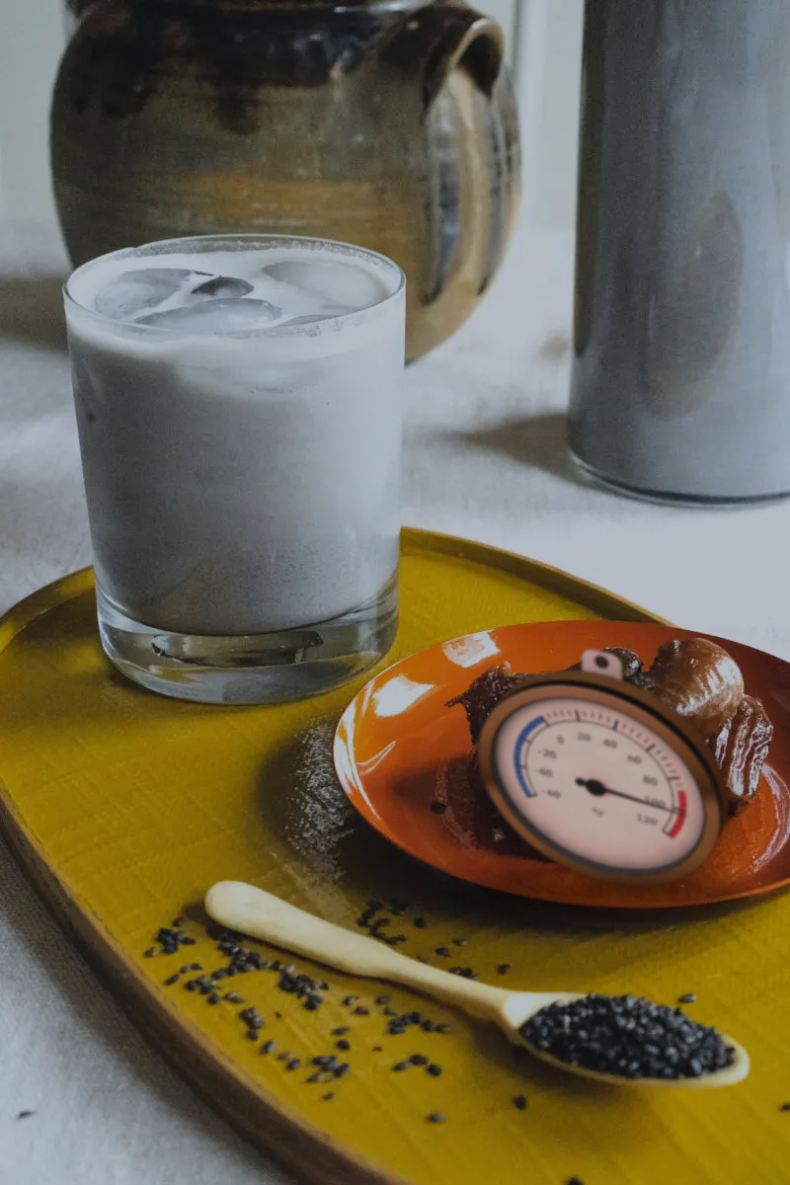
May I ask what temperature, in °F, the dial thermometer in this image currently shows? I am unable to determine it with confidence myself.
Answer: 100 °F
